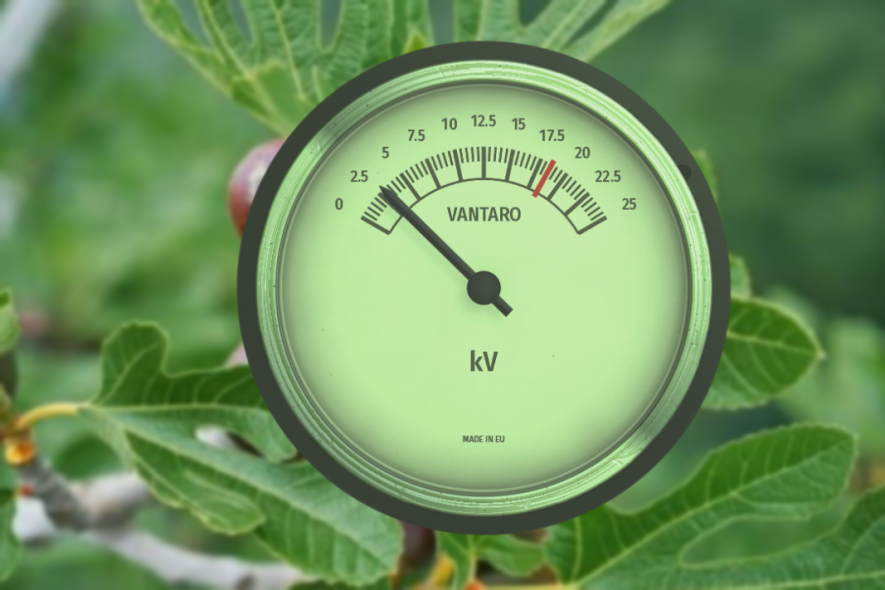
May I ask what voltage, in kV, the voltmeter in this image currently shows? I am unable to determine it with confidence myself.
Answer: 3 kV
